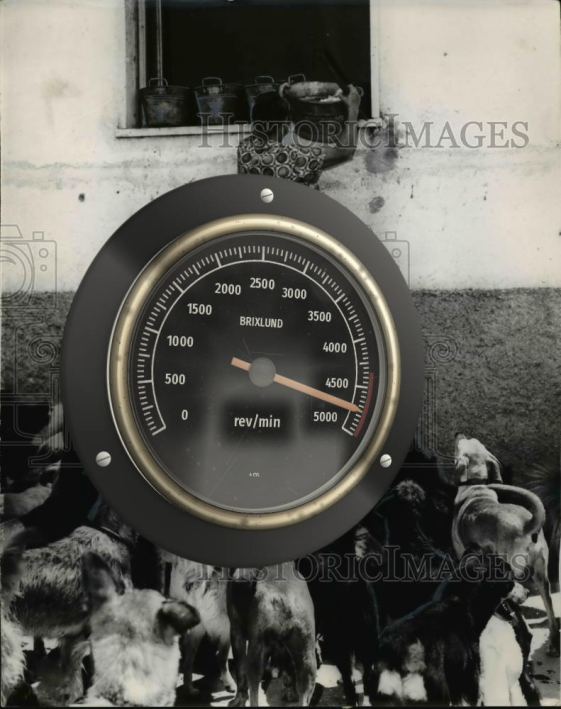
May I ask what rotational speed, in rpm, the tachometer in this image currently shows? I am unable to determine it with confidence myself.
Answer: 4750 rpm
